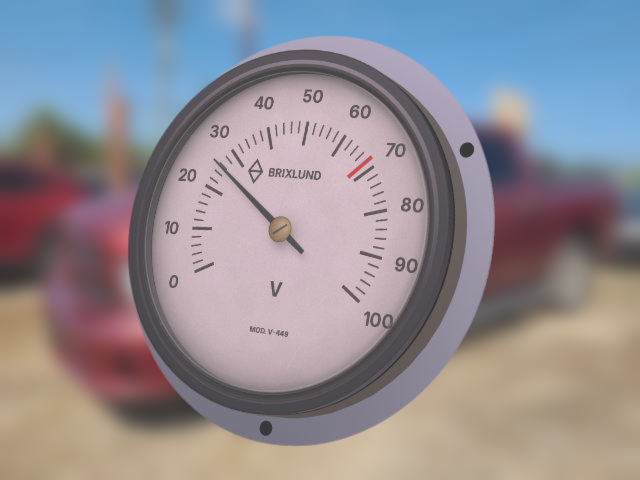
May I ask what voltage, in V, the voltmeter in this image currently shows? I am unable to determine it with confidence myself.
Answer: 26 V
